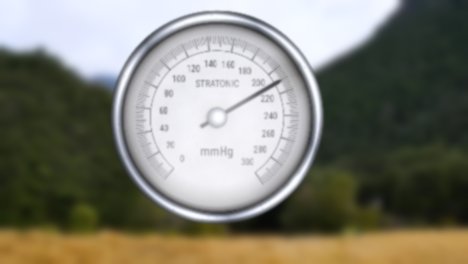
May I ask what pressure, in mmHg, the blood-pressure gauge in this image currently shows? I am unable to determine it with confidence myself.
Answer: 210 mmHg
